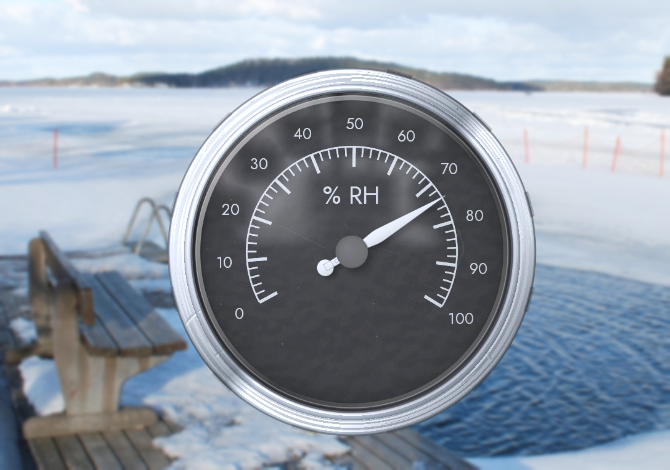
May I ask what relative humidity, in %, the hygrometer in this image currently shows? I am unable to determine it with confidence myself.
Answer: 74 %
